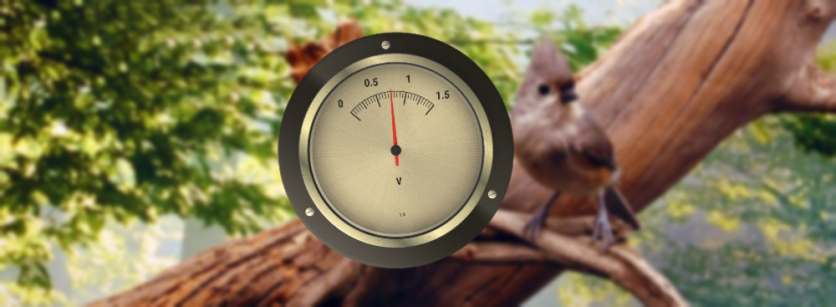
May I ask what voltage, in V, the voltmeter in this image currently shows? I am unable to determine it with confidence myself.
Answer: 0.75 V
